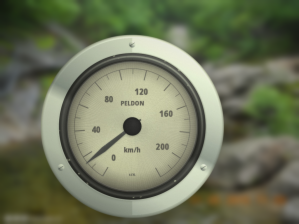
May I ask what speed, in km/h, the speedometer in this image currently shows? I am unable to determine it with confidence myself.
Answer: 15 km/h
